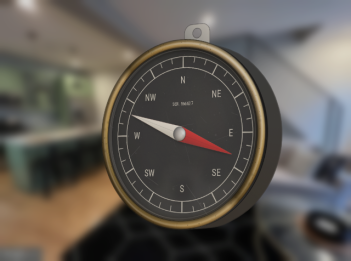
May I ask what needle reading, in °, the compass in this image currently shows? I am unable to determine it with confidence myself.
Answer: 110 °
